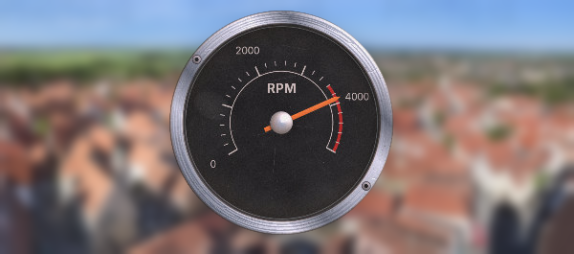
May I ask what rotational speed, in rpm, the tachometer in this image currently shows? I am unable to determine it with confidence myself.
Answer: 3900 rpm
